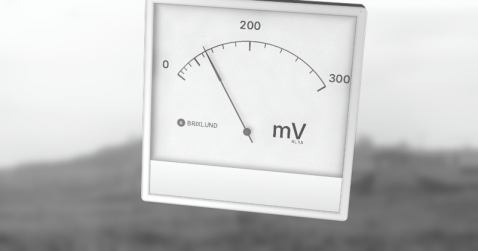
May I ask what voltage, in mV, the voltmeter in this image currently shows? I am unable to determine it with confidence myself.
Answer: 130 mV
